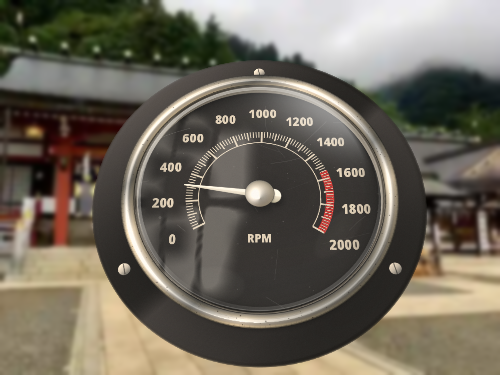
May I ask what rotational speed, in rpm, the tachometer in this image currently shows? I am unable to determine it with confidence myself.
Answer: 300 rpm
